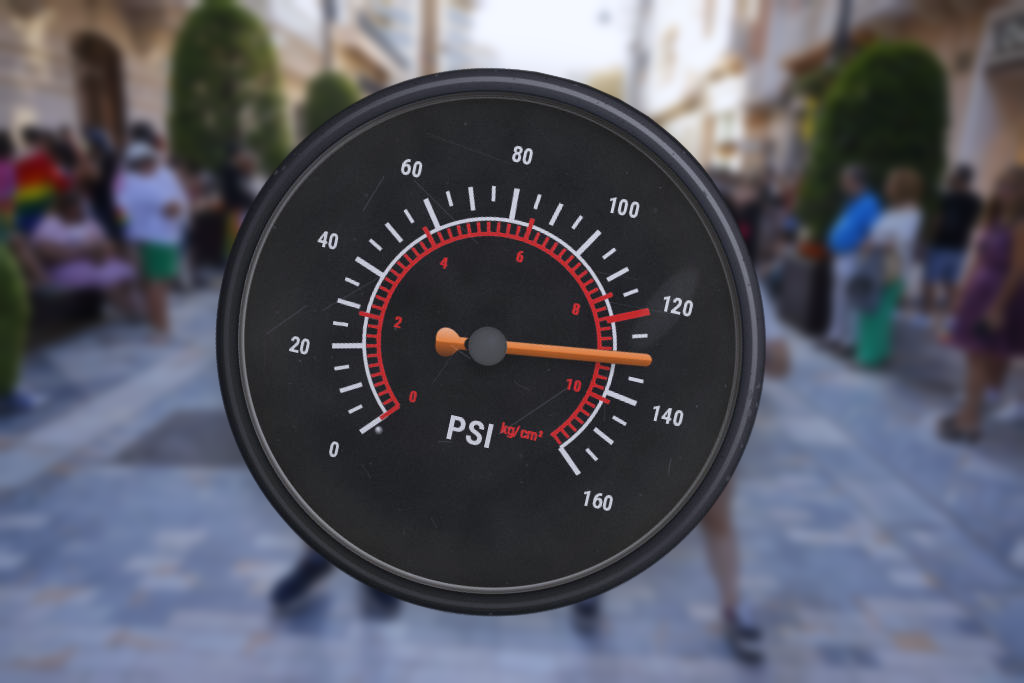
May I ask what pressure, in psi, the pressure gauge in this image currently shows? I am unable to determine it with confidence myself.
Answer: 130 psi
